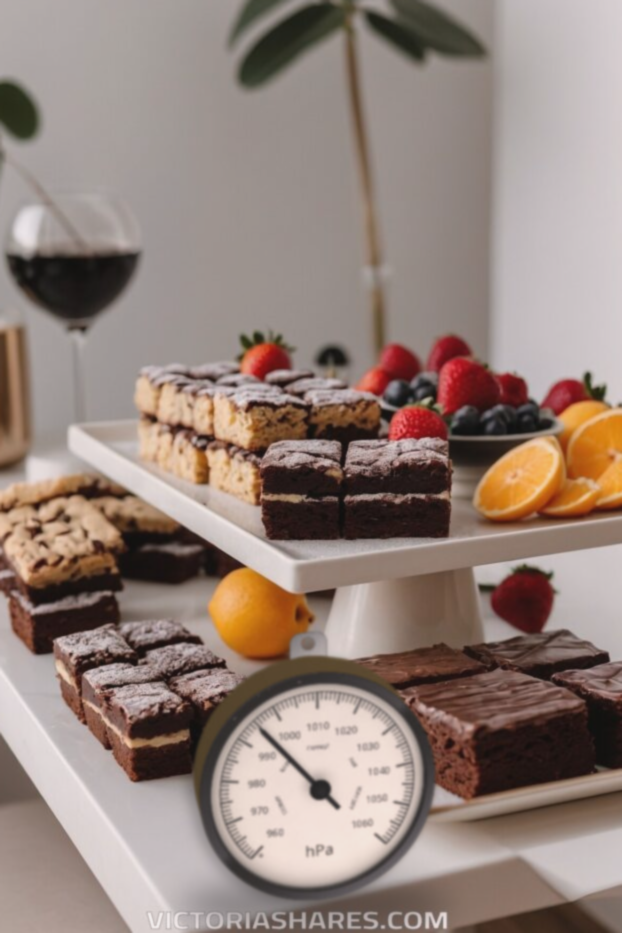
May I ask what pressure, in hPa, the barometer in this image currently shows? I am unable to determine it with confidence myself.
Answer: 995 hPa
